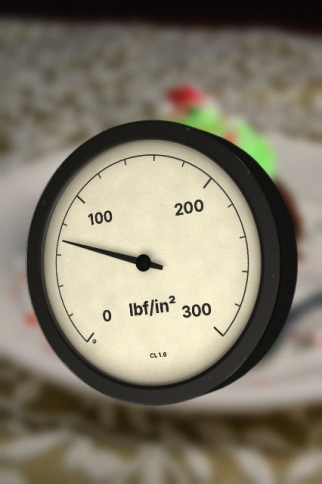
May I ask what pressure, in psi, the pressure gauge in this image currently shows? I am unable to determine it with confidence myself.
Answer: 70 psi
